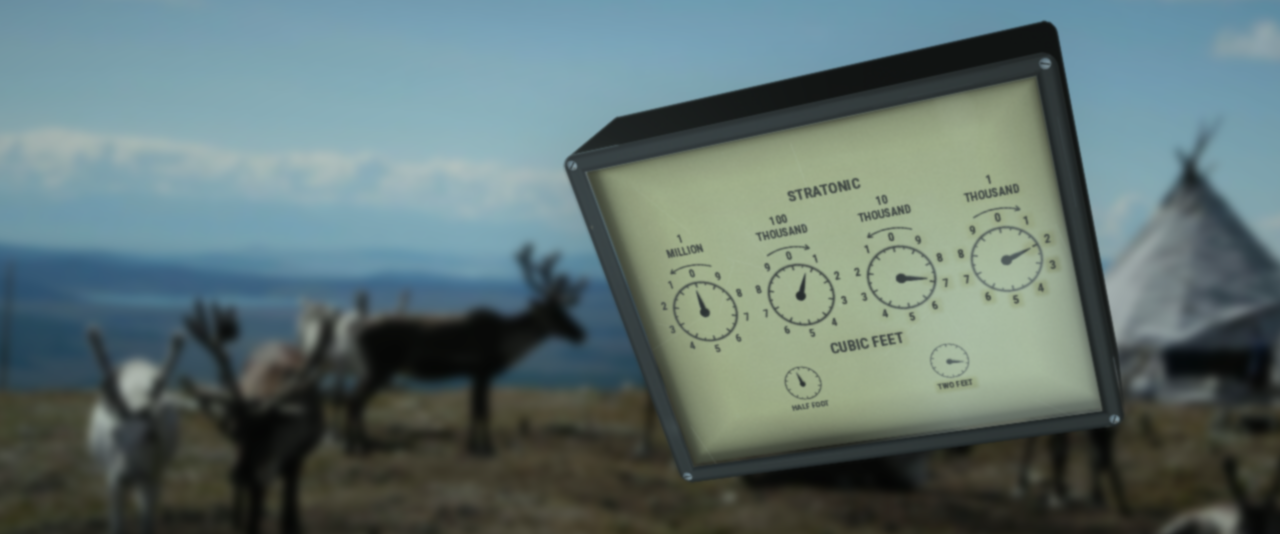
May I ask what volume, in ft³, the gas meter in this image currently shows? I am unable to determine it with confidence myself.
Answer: 7200 ft³
